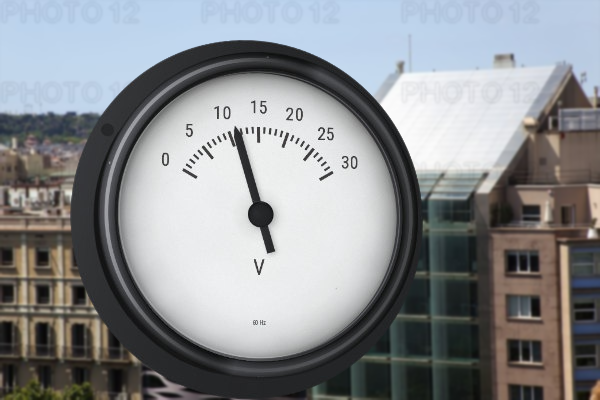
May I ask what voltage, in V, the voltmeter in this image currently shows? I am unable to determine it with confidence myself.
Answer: 11 V
